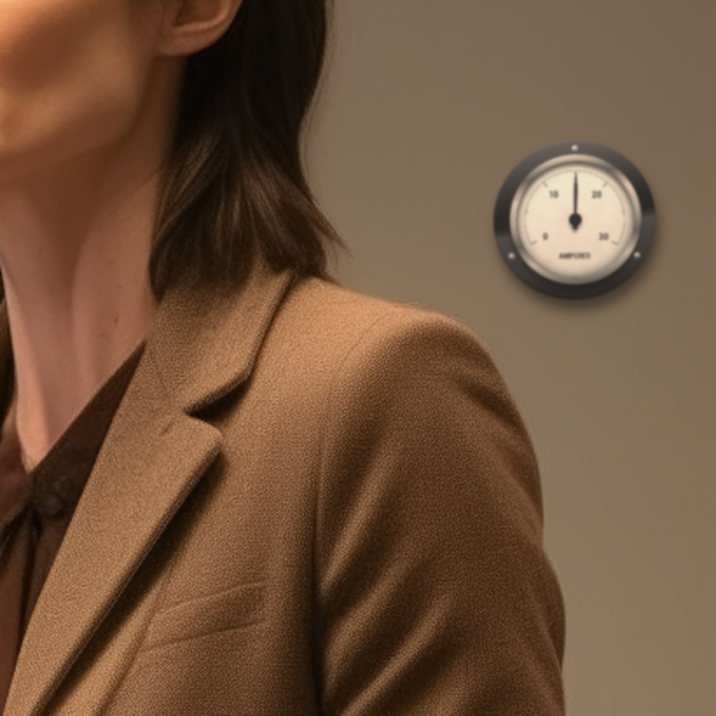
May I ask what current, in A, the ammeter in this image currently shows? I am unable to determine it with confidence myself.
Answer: 15 A
